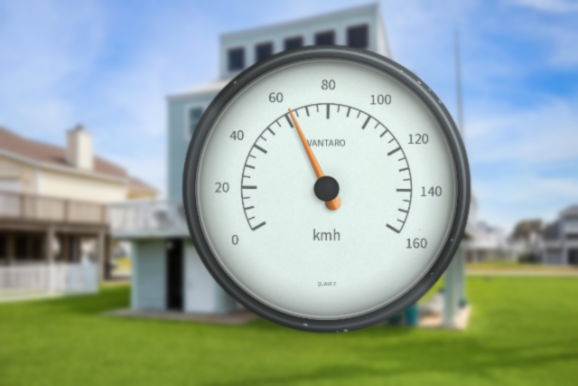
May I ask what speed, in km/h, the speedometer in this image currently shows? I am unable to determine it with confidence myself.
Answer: 62.5 km/h
